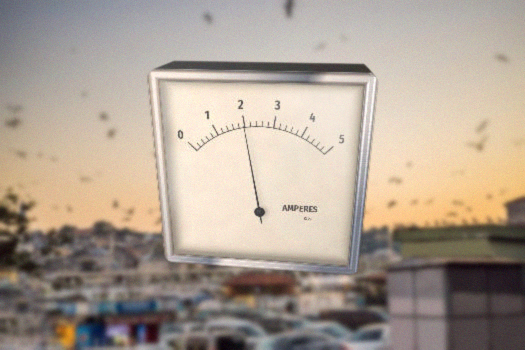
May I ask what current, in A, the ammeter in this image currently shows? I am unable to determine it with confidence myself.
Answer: 2 A
